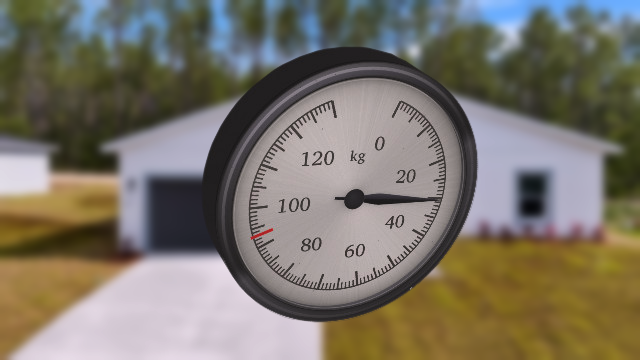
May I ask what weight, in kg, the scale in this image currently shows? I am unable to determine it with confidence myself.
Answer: 30 kg
